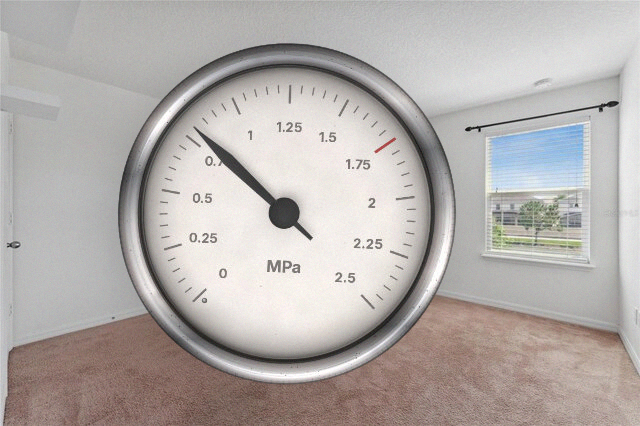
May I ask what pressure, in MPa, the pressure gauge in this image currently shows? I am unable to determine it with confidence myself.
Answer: 0.8 MPa
